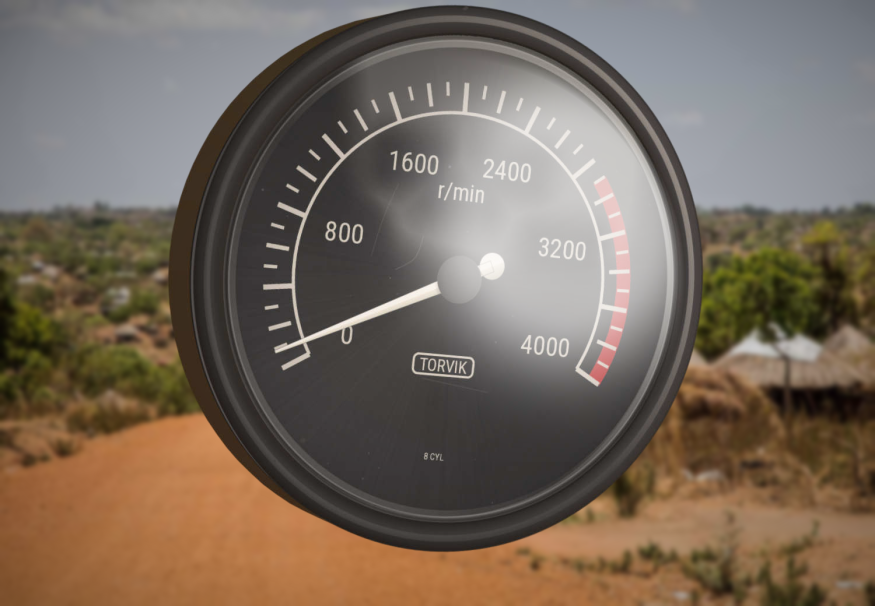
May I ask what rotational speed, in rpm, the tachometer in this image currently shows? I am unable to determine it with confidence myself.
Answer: 100 rpm
